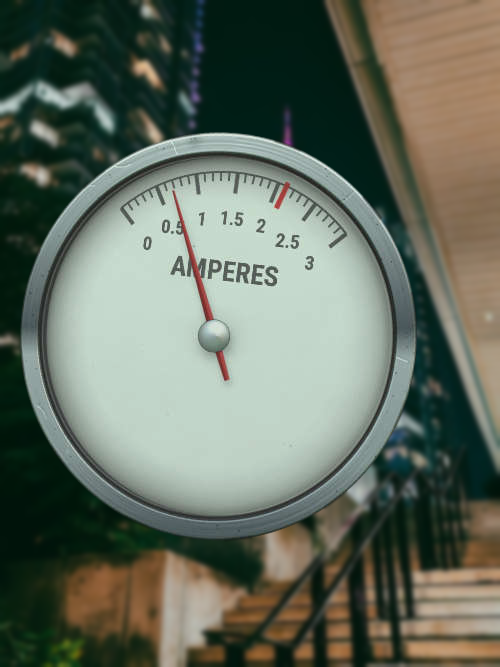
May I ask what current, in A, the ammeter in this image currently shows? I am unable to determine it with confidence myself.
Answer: 0.7 A
